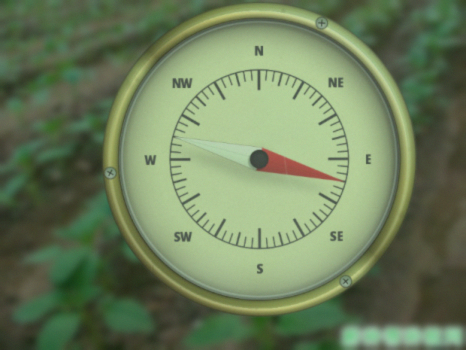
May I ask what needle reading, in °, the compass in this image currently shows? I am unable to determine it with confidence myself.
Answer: 105 °
